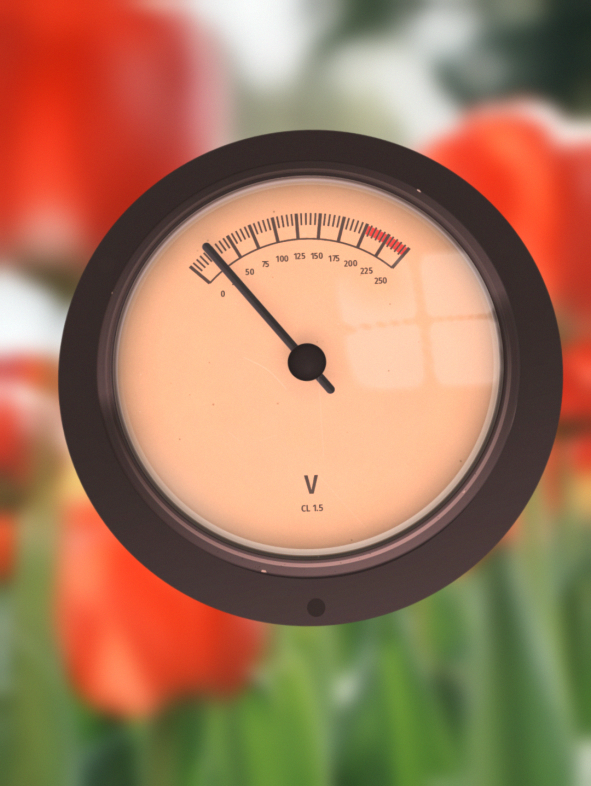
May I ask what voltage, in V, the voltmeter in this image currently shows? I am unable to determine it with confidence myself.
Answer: 25 V
